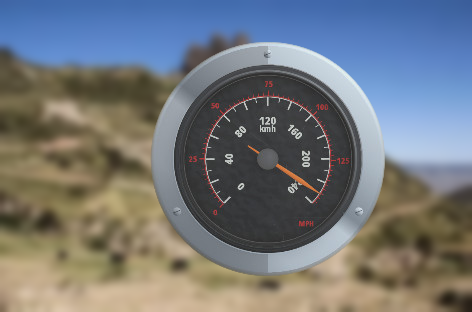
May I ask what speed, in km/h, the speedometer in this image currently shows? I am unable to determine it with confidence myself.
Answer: 230 km/h
